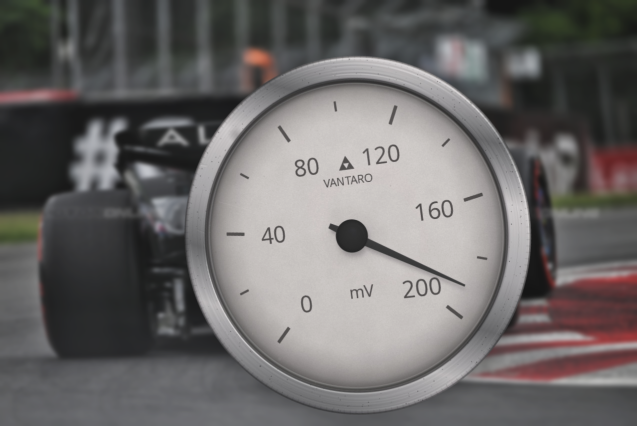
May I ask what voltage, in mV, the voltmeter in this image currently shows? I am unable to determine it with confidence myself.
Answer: 190 mV
